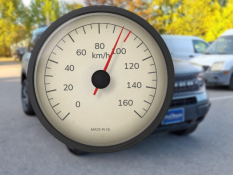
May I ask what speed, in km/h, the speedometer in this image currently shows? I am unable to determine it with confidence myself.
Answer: 95 km/h
